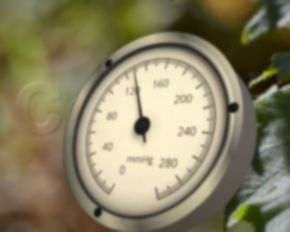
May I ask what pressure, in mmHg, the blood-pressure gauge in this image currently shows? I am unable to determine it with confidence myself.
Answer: 130 mmHg
